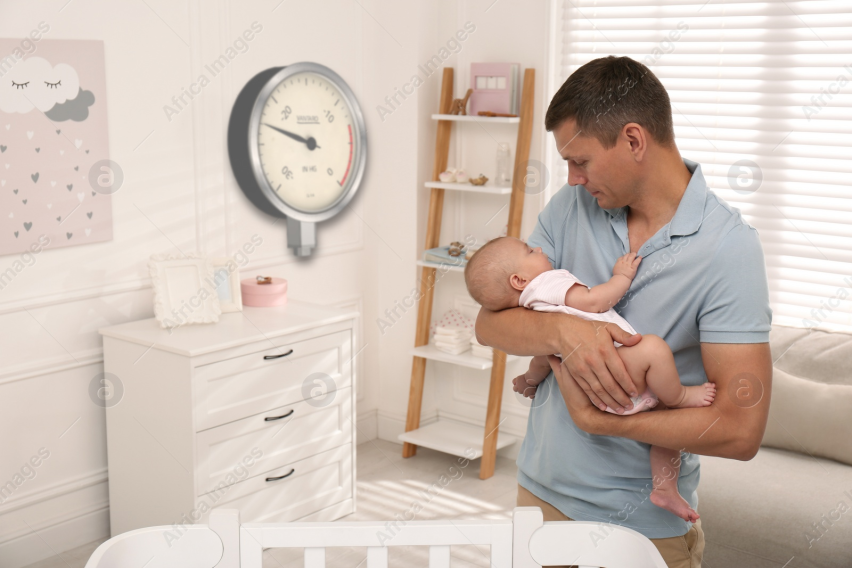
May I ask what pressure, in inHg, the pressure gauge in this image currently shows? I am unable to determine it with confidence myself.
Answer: -23 inHg
